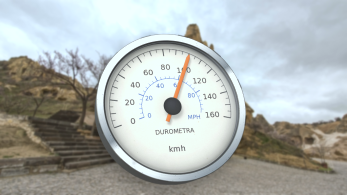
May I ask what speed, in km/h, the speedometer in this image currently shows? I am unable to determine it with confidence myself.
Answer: 100 km/h
